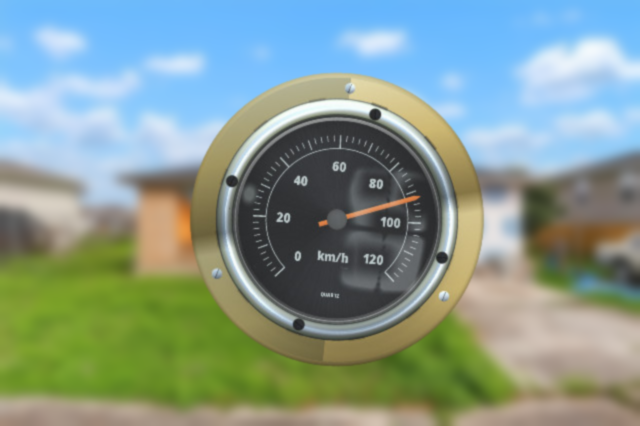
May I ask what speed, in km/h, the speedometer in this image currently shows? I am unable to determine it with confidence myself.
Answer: 92 km/h
